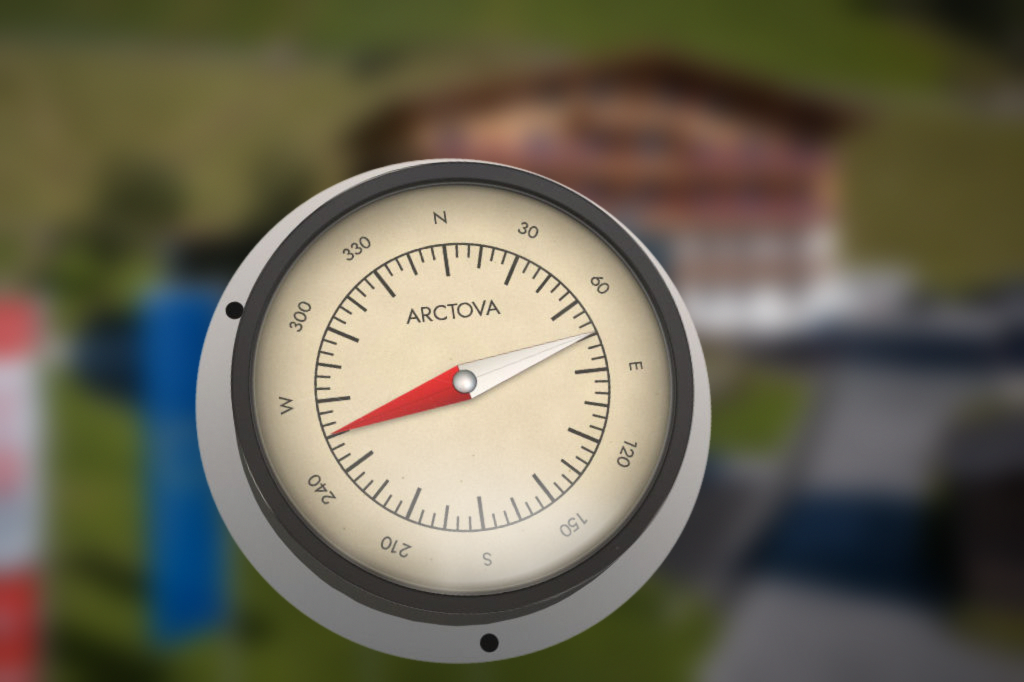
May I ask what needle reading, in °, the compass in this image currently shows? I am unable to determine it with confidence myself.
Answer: 255 °
